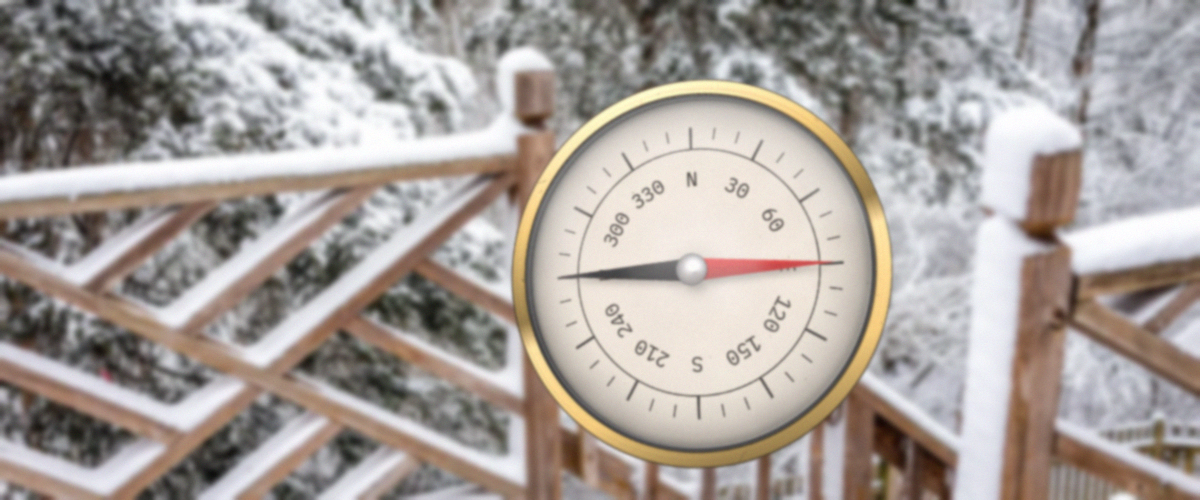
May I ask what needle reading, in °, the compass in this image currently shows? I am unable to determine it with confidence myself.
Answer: 90 °
